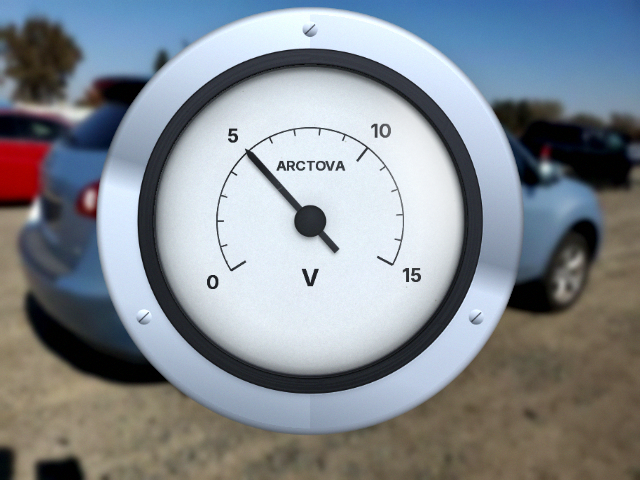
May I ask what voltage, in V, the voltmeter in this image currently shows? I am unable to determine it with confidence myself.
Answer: 5 V
